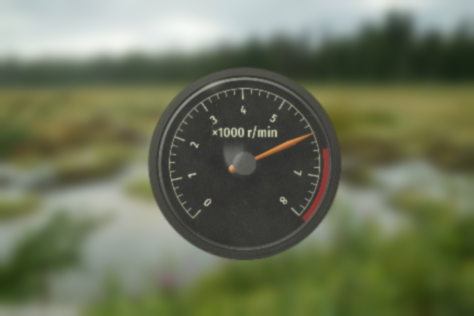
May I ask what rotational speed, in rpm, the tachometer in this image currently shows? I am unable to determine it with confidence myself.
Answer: 6000 rpm
